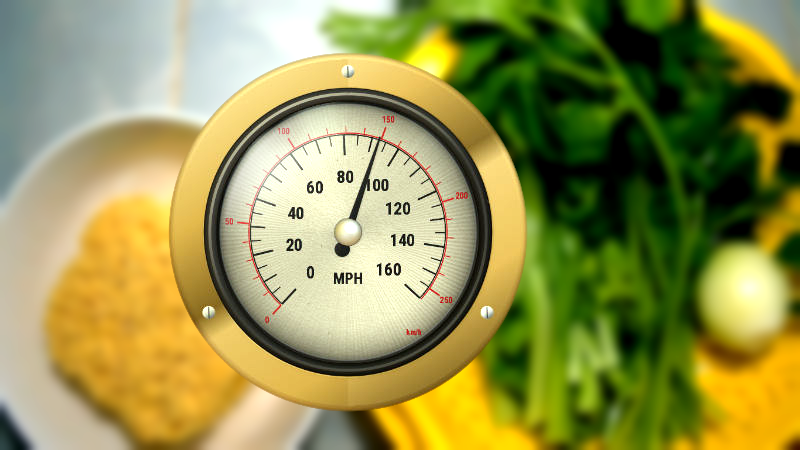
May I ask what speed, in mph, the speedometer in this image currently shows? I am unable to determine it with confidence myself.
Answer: 92.5 mph
